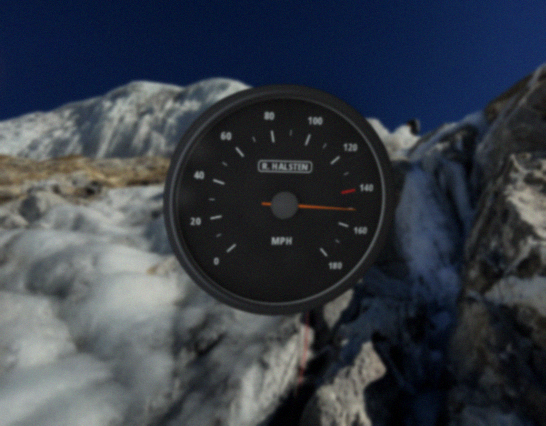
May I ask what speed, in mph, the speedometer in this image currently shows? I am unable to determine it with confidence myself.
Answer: 150 mph
